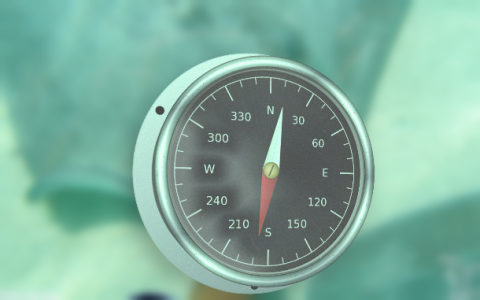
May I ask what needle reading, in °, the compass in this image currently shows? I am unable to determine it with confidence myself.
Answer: 190 °
